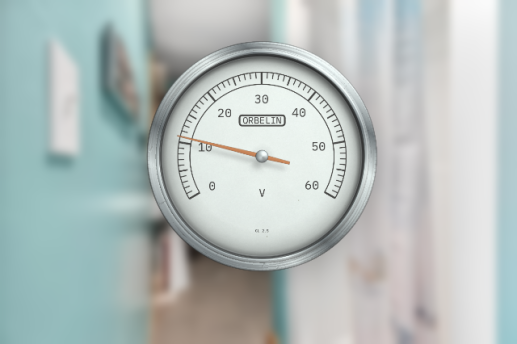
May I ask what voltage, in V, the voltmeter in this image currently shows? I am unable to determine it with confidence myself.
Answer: 11 V
